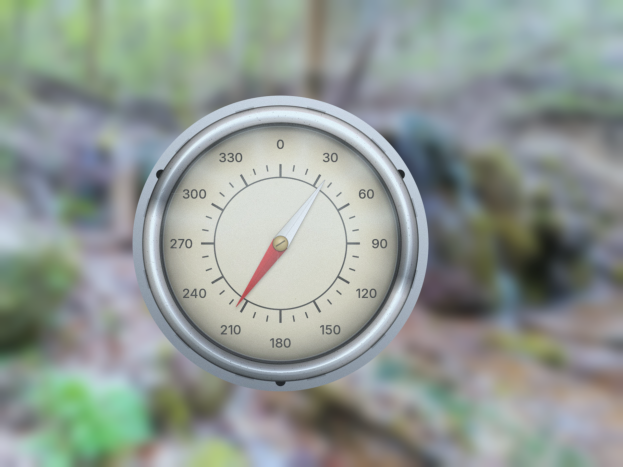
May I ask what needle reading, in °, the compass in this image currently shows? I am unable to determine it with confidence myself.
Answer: 215 °
